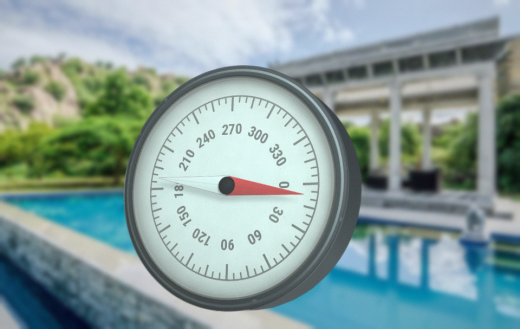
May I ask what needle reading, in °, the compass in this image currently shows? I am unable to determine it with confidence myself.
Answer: 7.5 °
